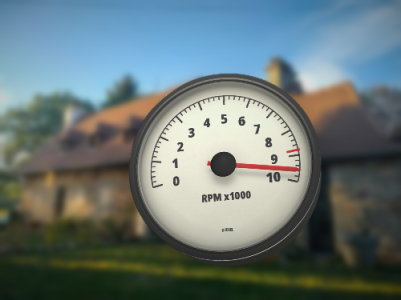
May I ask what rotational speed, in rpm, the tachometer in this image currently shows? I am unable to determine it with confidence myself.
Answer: 9600 rpm
